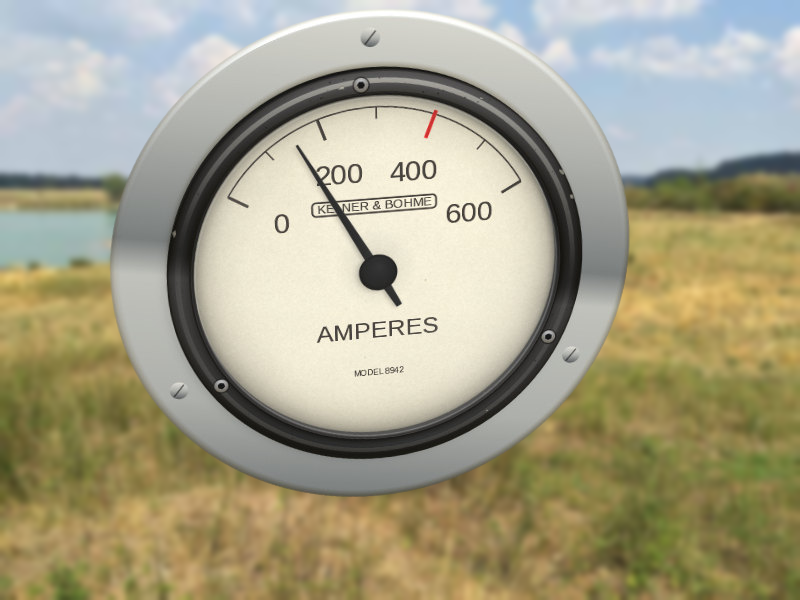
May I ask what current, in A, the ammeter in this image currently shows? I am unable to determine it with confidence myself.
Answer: 150 A
